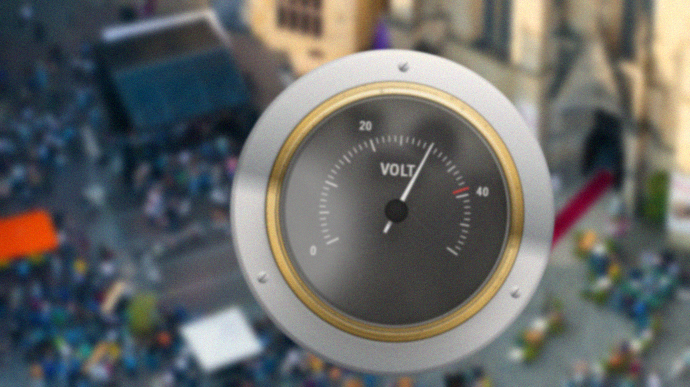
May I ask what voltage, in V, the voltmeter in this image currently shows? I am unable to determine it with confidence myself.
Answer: 30 V
